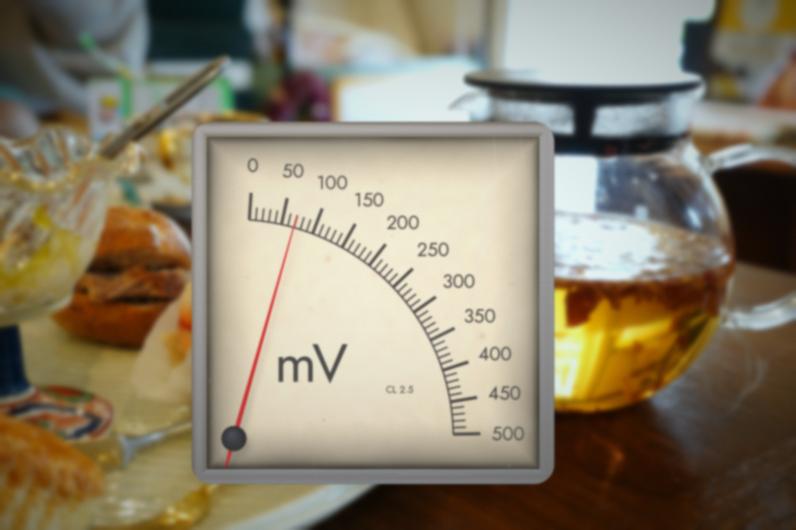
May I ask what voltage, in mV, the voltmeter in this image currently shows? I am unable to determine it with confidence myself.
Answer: 70 mV
